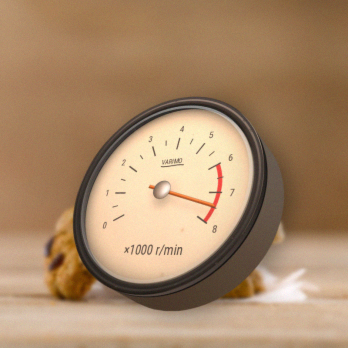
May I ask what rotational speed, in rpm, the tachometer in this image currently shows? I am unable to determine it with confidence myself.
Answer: 7500 rpm
